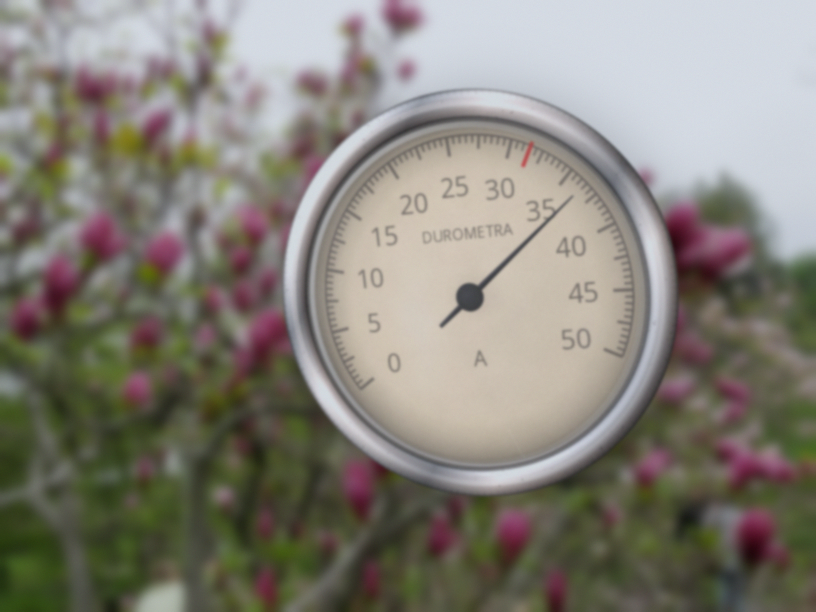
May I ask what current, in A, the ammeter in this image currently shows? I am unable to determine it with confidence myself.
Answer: 36.5 A
